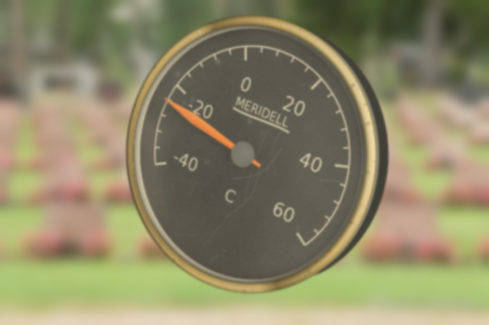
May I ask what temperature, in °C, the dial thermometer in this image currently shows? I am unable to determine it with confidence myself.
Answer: -24 °C
